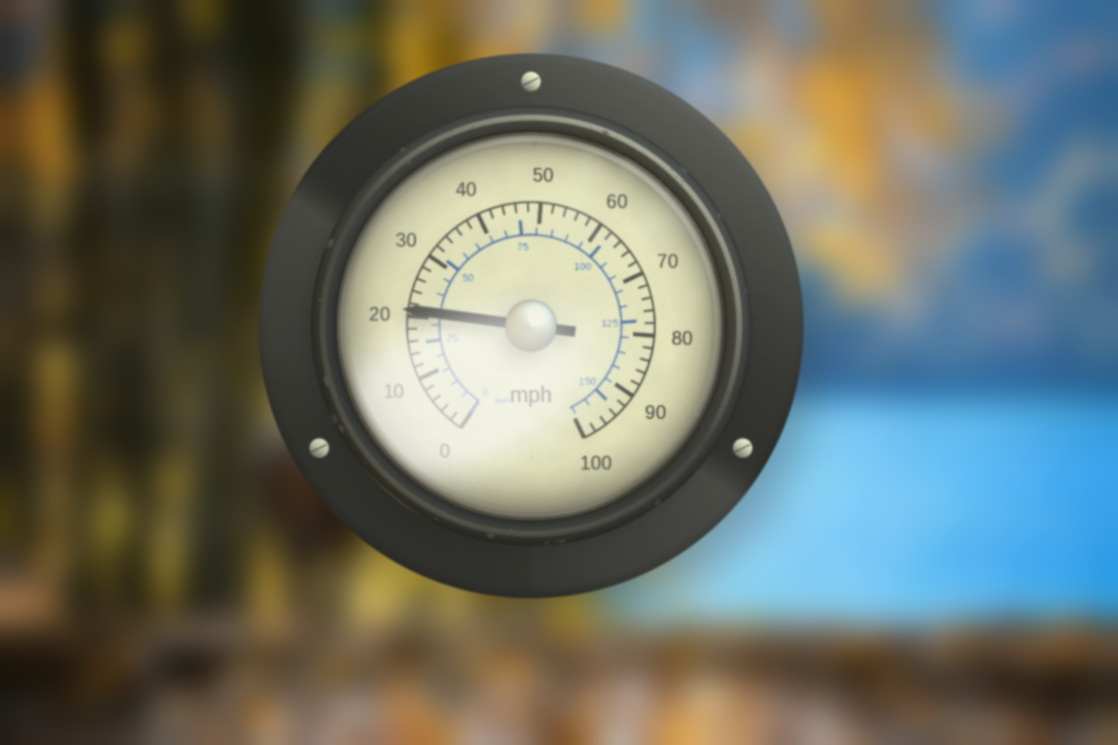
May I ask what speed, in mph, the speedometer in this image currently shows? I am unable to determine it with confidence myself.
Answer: 21 mph
